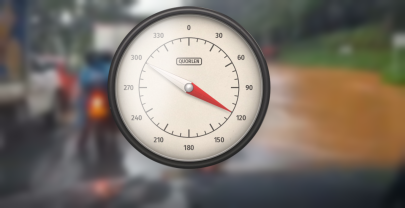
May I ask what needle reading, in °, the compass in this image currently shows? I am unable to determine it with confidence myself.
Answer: 120 °
